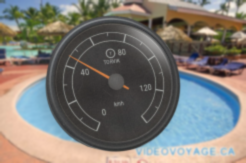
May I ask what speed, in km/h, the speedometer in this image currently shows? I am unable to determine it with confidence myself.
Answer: 45 km/h
